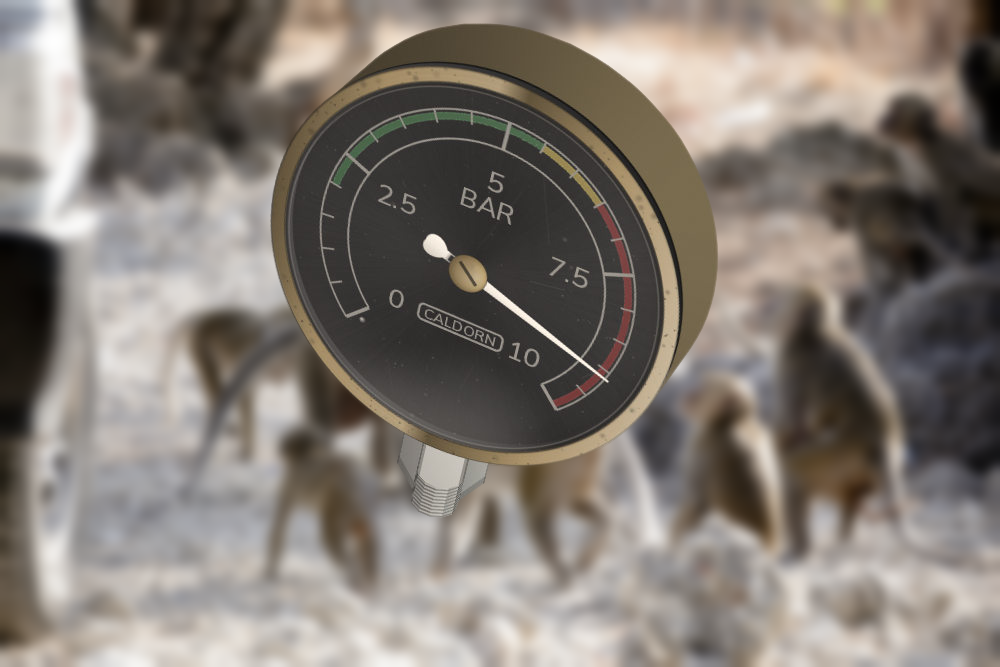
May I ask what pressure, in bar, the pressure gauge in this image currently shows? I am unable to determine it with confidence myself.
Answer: 9 bar
